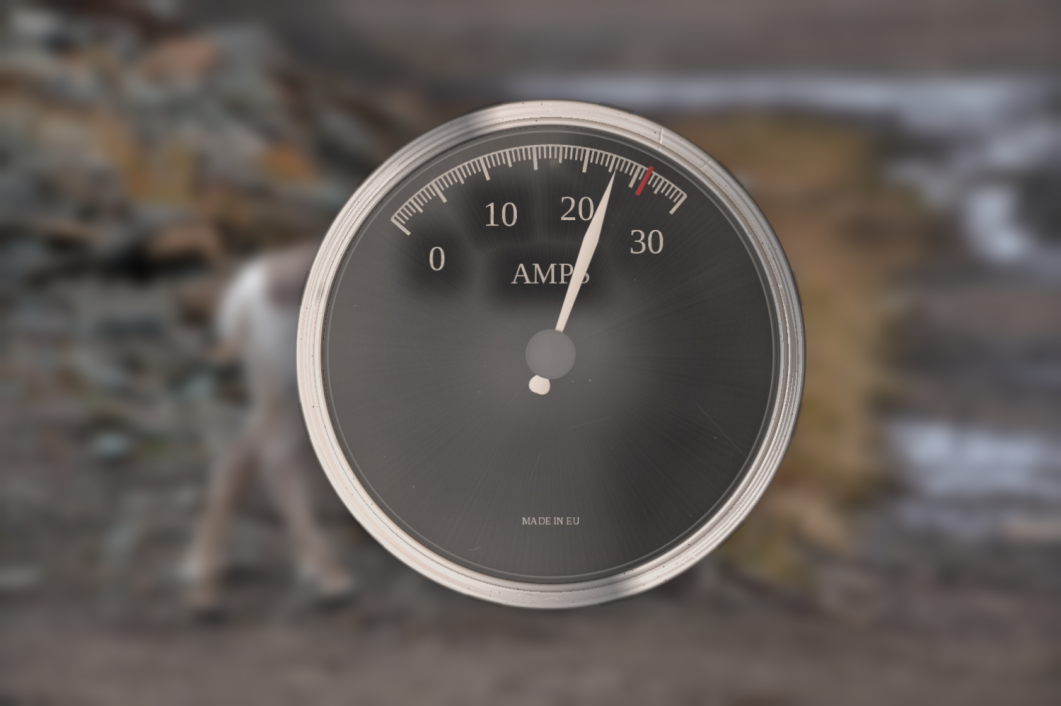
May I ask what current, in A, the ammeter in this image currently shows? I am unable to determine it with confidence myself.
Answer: 23 A
